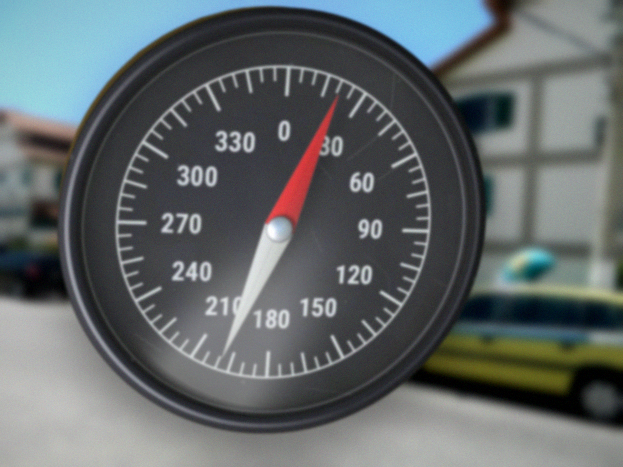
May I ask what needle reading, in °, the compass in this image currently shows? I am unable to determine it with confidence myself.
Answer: 20 °
